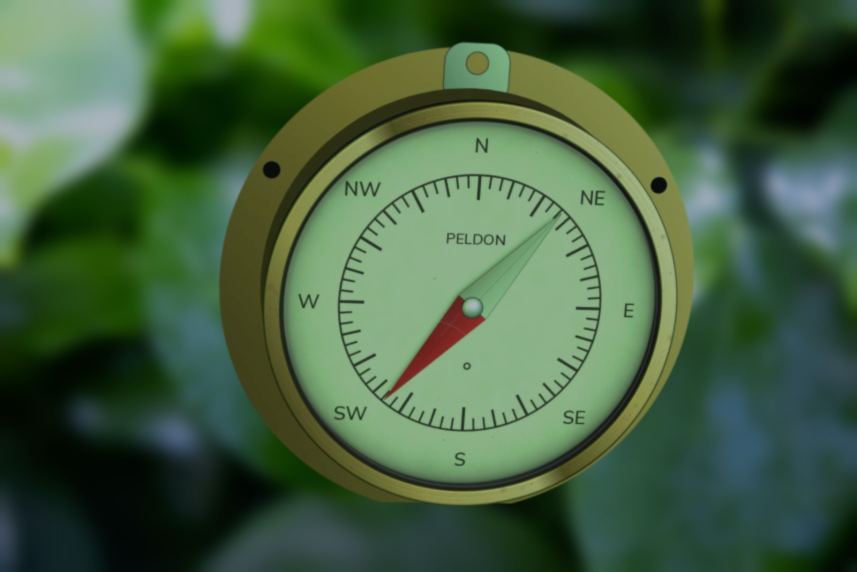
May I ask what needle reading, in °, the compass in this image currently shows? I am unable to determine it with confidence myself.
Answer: 220 °
